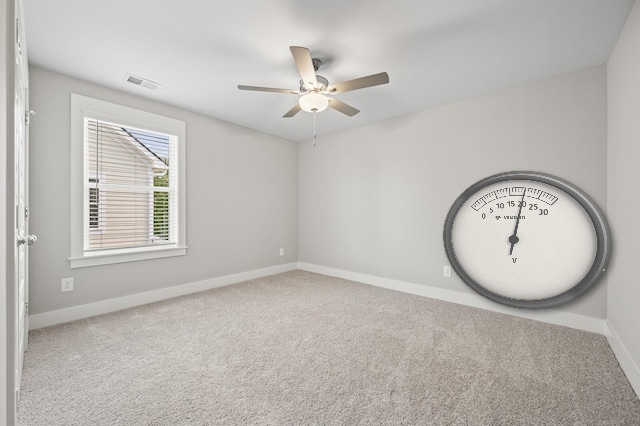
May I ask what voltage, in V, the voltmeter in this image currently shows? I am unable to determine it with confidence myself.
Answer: 20 V
